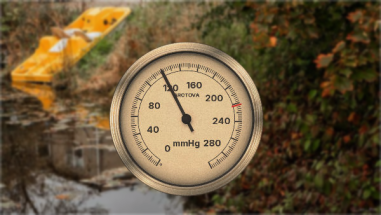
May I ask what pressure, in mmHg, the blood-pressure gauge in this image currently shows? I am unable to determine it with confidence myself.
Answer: 120 mmHg
